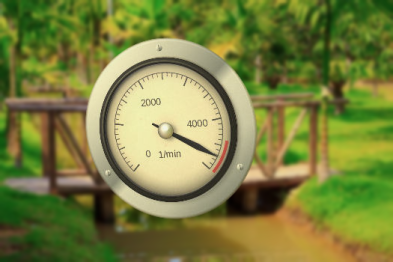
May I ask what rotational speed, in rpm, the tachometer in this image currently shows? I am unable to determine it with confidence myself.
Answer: 4700 rpm
